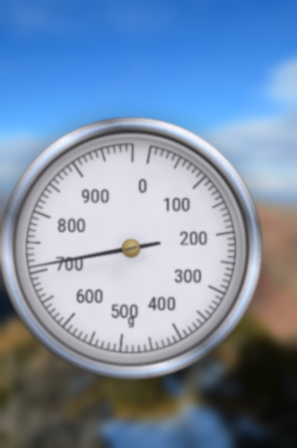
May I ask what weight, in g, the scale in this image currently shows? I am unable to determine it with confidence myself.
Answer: 710 g
